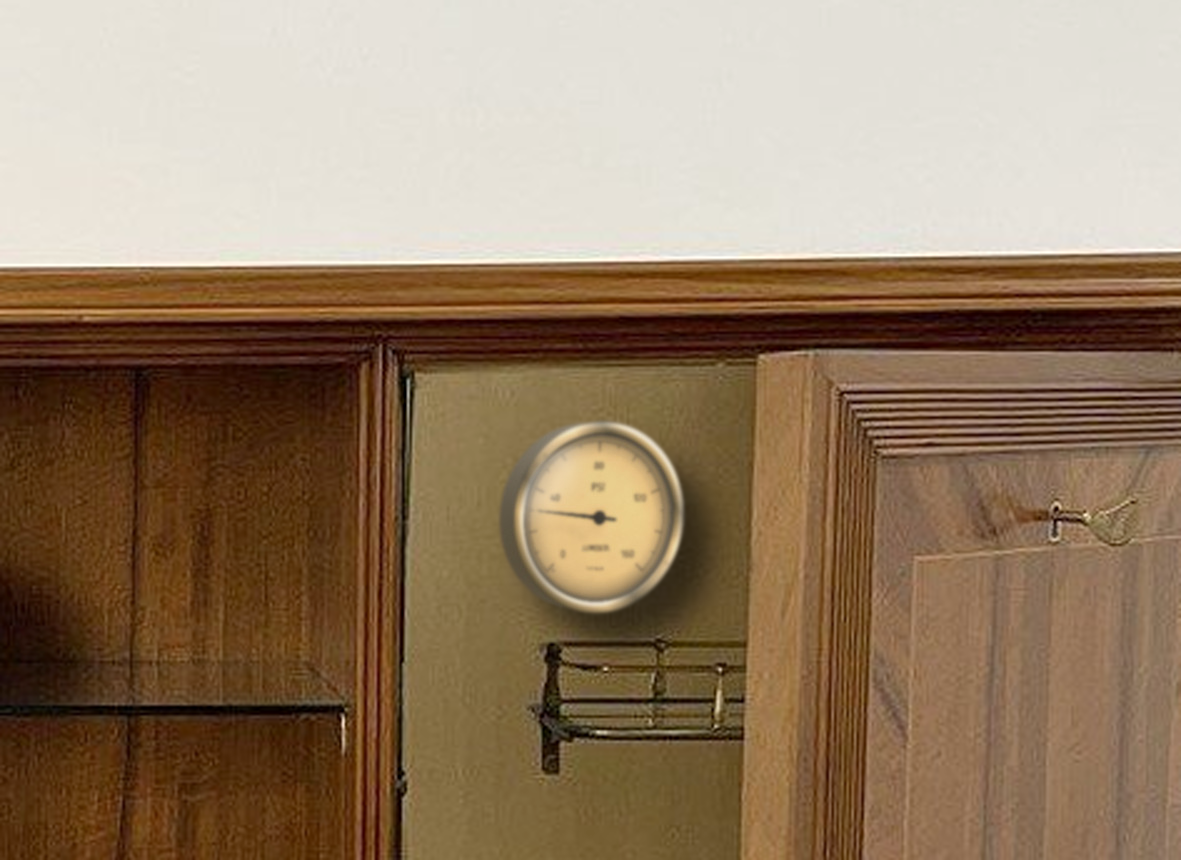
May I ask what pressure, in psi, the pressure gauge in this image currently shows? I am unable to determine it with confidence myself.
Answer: 30 psi
